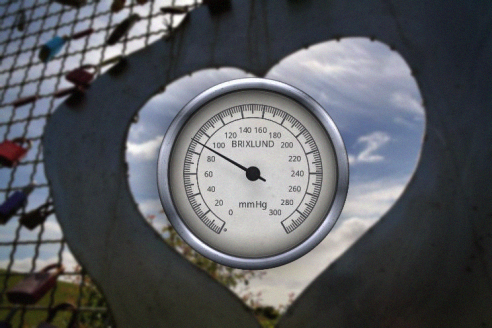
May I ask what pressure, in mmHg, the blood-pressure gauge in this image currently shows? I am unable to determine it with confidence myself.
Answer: 90 mmHg
